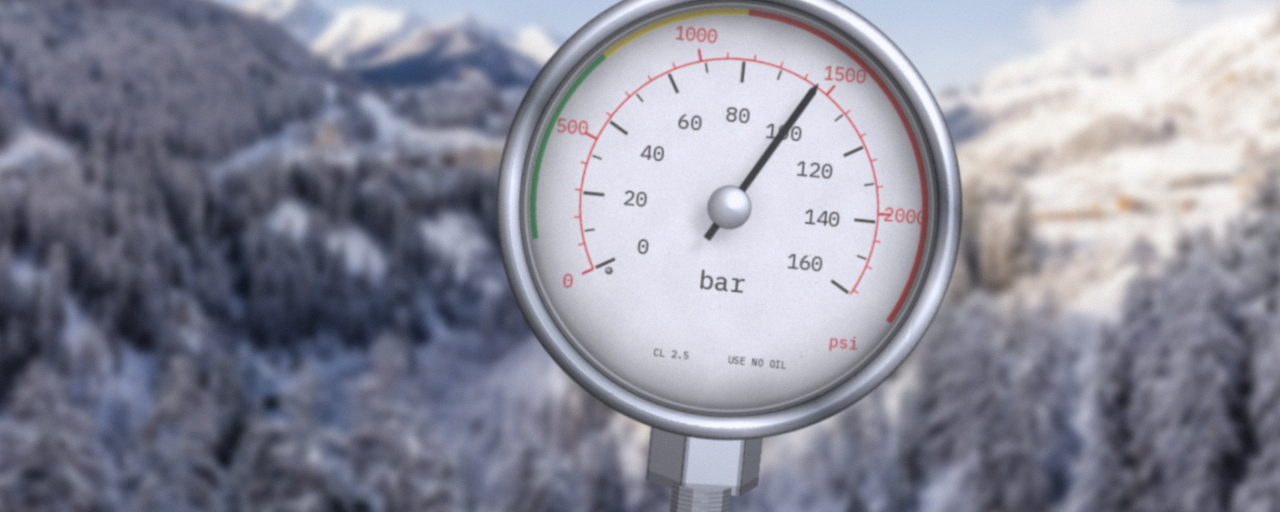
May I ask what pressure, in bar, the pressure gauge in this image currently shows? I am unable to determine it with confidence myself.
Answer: 100 bar
